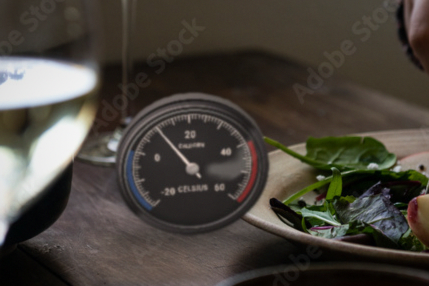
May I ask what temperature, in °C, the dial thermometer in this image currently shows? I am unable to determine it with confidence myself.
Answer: 10 °C
